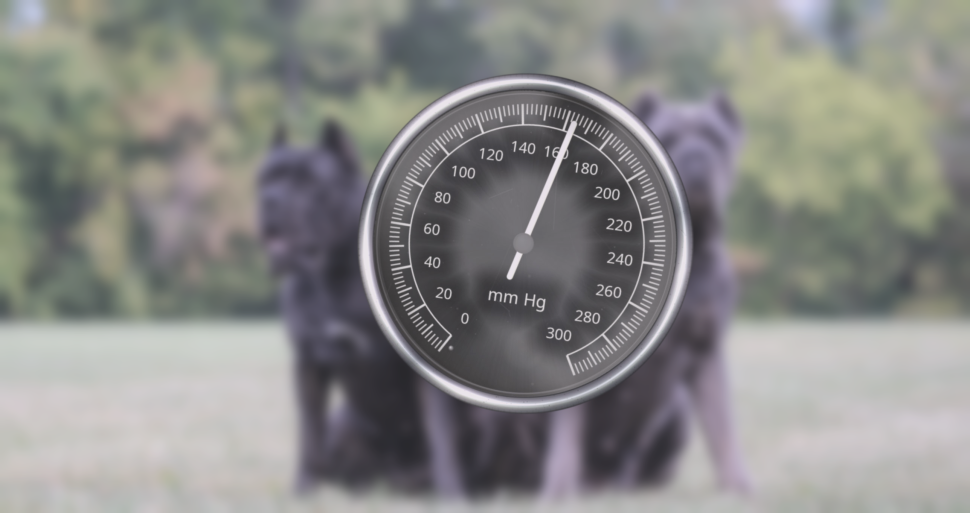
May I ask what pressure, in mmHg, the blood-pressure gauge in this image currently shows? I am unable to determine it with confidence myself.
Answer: 164 mmHg
